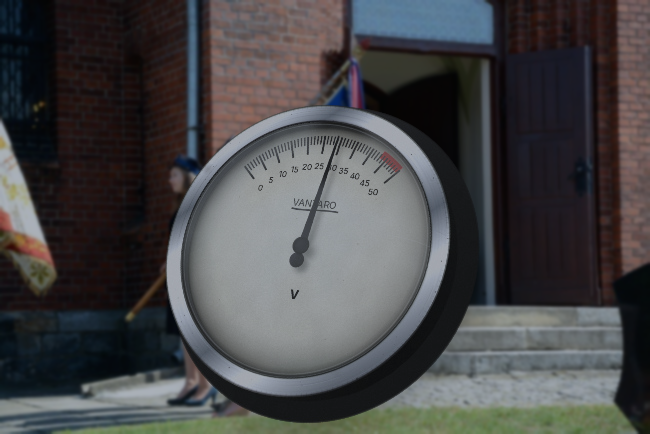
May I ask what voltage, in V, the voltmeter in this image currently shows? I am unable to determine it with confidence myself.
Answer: 30 V
